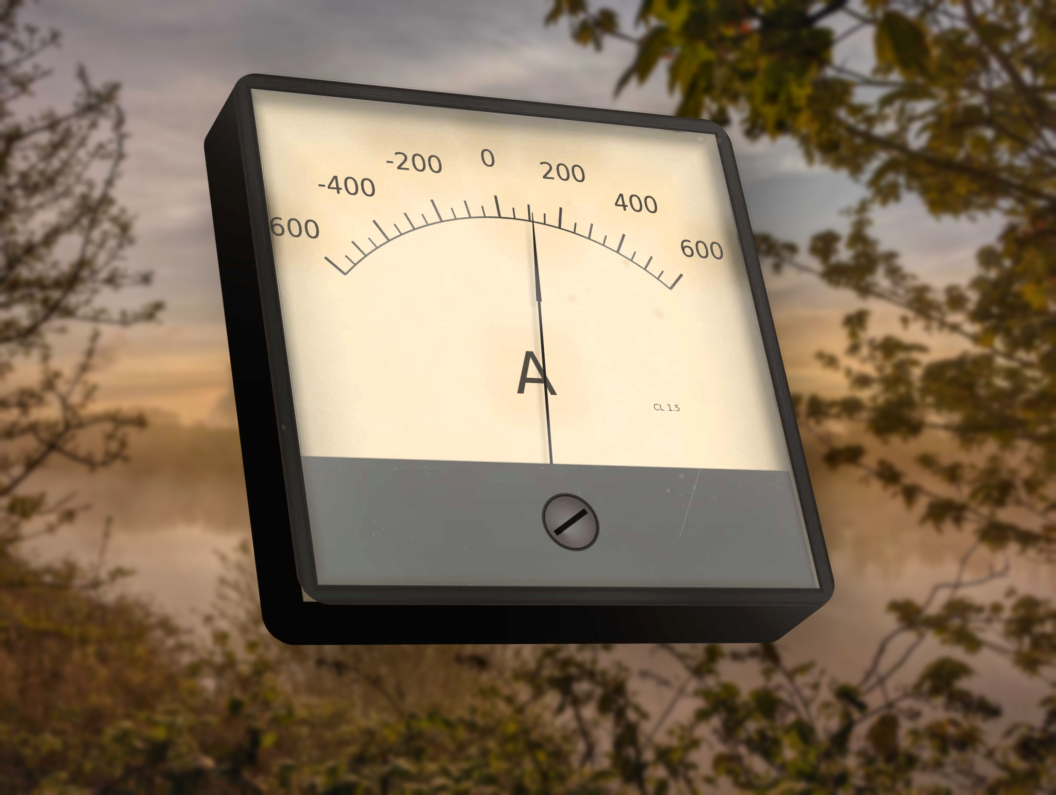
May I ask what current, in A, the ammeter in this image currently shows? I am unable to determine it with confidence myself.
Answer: 100 A
